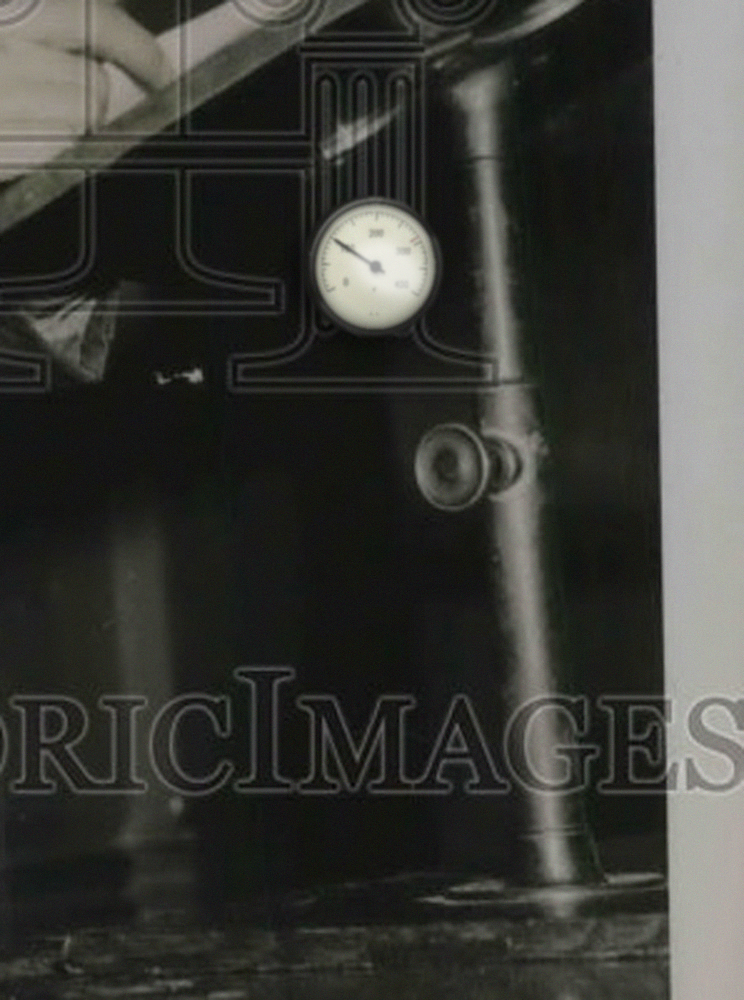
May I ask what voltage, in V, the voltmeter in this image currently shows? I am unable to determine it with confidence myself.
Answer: 100 V
